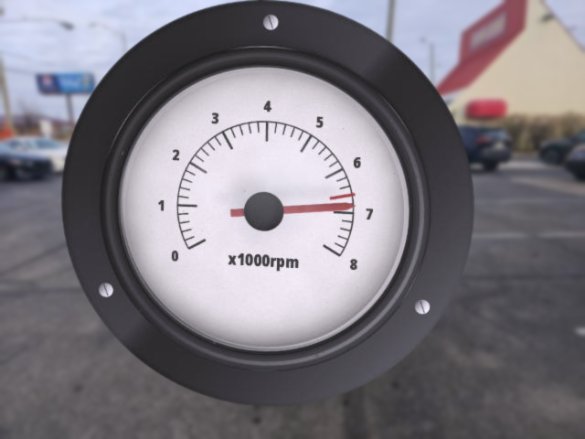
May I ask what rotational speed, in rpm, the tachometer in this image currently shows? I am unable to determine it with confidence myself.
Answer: 6800 rpm
